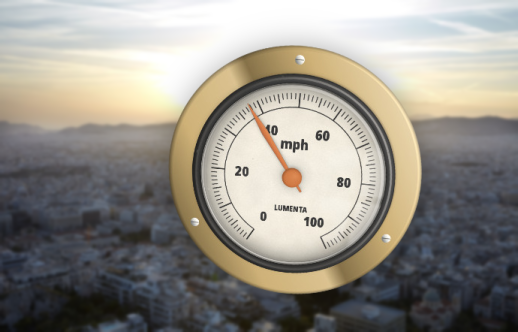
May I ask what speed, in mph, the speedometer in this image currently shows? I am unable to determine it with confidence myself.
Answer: 38 mph
